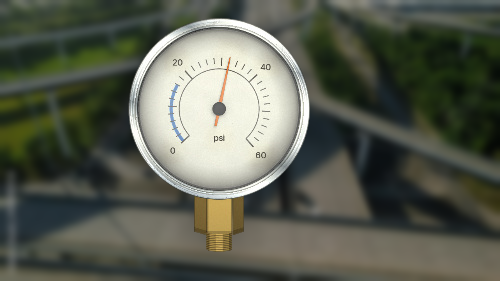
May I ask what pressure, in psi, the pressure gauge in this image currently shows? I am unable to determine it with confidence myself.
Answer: 32 psi
